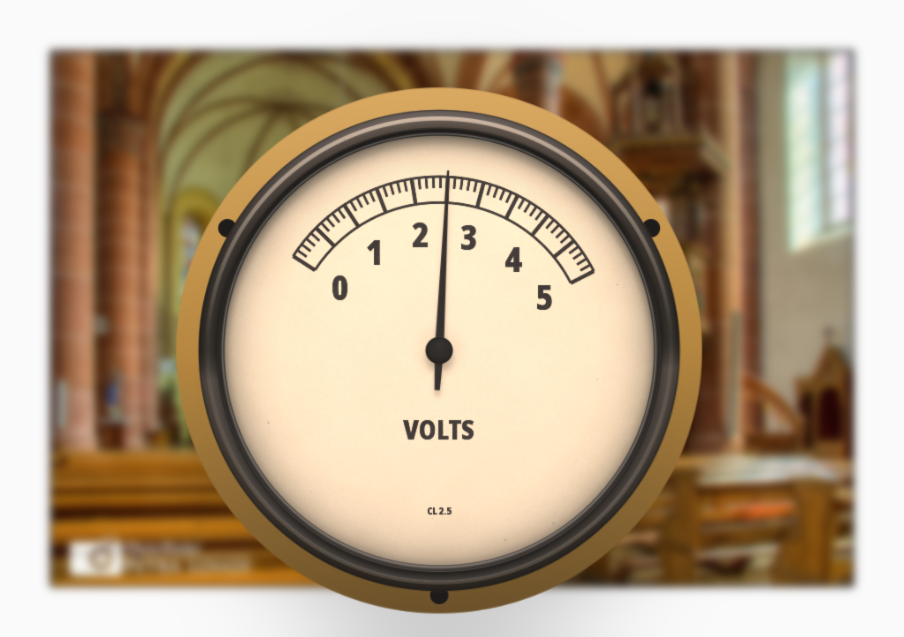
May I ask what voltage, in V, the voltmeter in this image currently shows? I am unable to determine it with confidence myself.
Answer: 2.5 V
